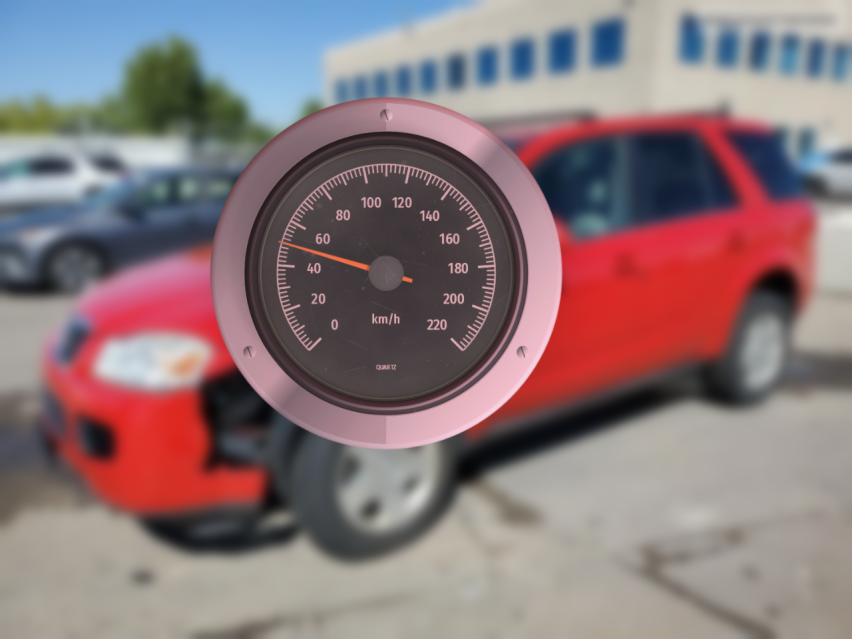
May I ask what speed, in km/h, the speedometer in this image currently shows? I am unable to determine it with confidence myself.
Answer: 50 km/h
